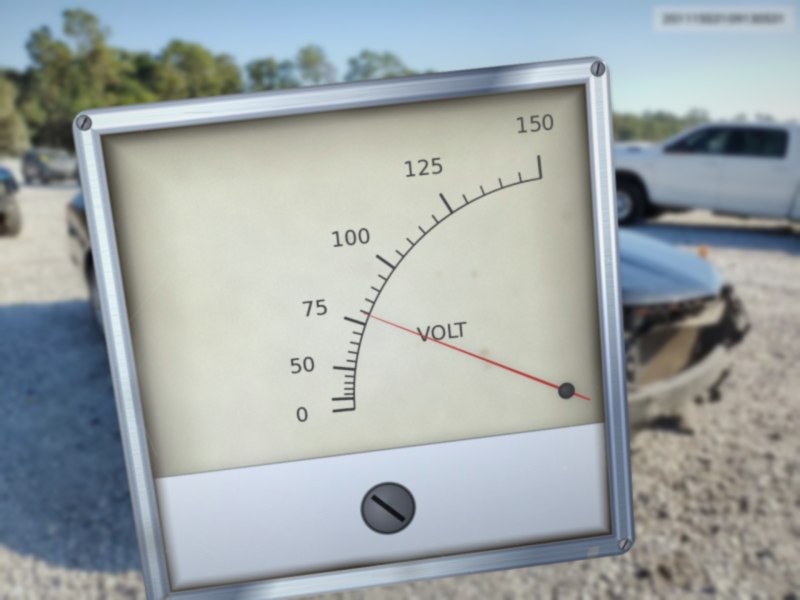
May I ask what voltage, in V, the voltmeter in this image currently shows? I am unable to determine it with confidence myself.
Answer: 80 V
